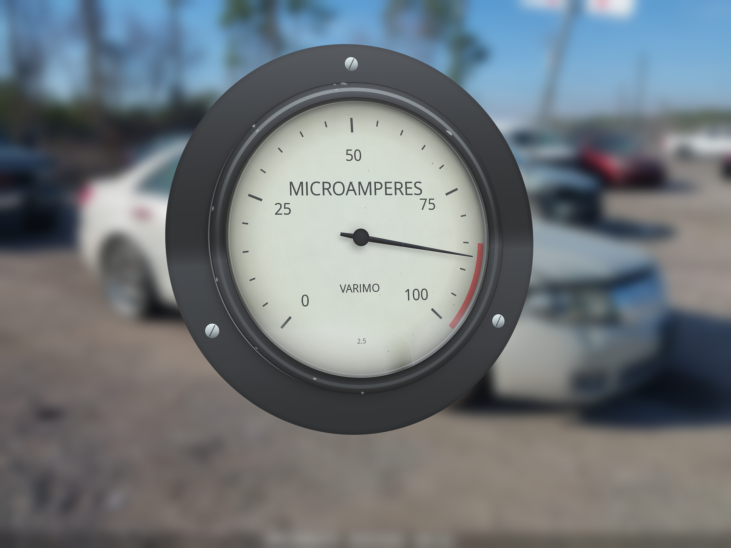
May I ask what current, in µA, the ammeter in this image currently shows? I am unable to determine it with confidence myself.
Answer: 87.5 µA
